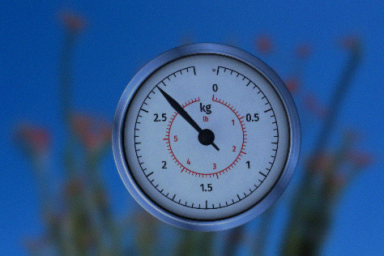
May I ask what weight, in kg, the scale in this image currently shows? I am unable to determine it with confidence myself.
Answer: 2.7 kg
